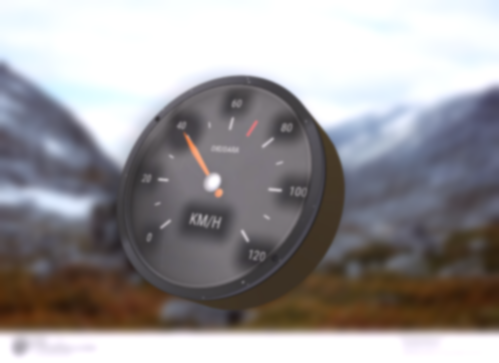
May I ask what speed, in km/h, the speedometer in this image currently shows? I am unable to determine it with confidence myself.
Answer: 40 km/h
